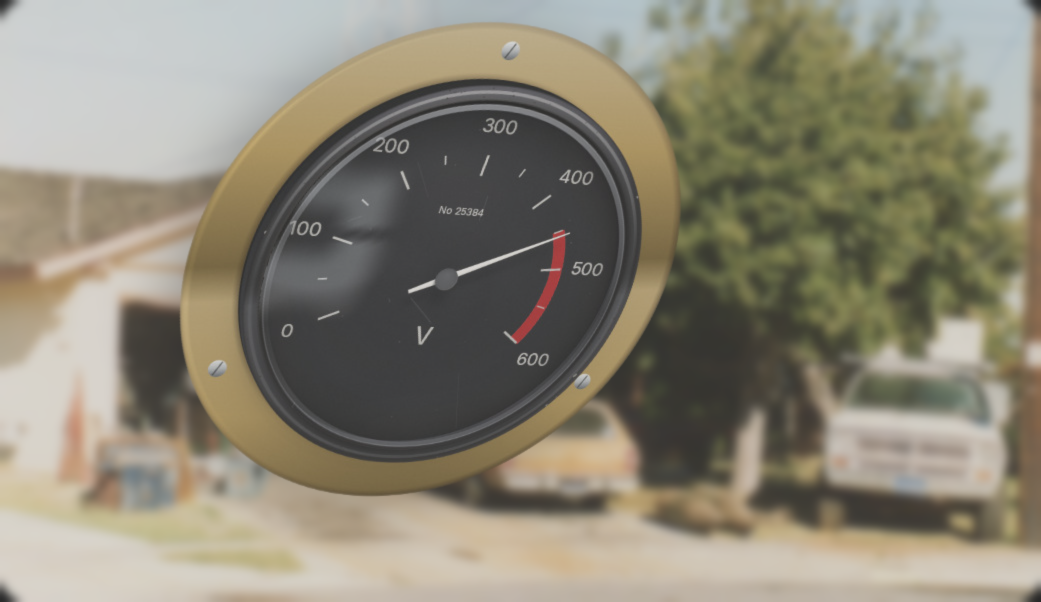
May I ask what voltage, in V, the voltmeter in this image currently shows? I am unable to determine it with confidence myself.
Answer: 450 V
